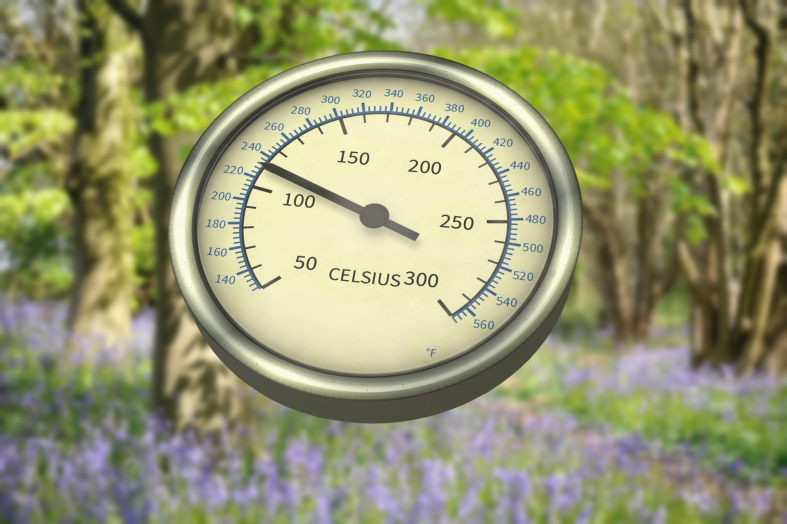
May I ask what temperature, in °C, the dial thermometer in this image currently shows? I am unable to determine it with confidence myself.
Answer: 110 °C
